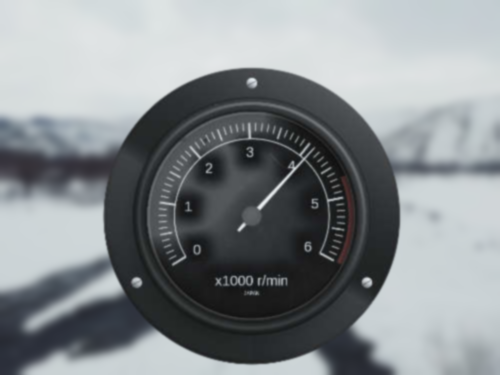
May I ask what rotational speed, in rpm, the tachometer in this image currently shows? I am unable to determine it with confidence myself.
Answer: 4100 rpm
